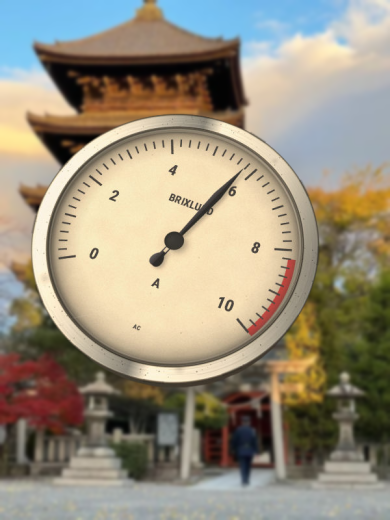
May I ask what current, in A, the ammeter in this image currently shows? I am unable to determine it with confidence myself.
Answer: 5.8 A
